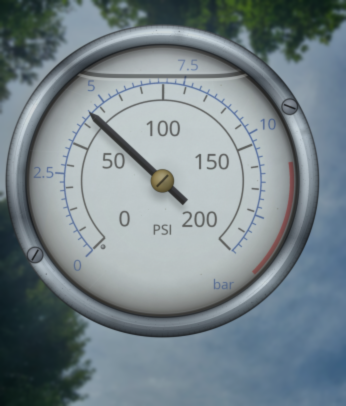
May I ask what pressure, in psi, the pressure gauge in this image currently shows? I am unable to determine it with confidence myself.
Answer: 65 psi
